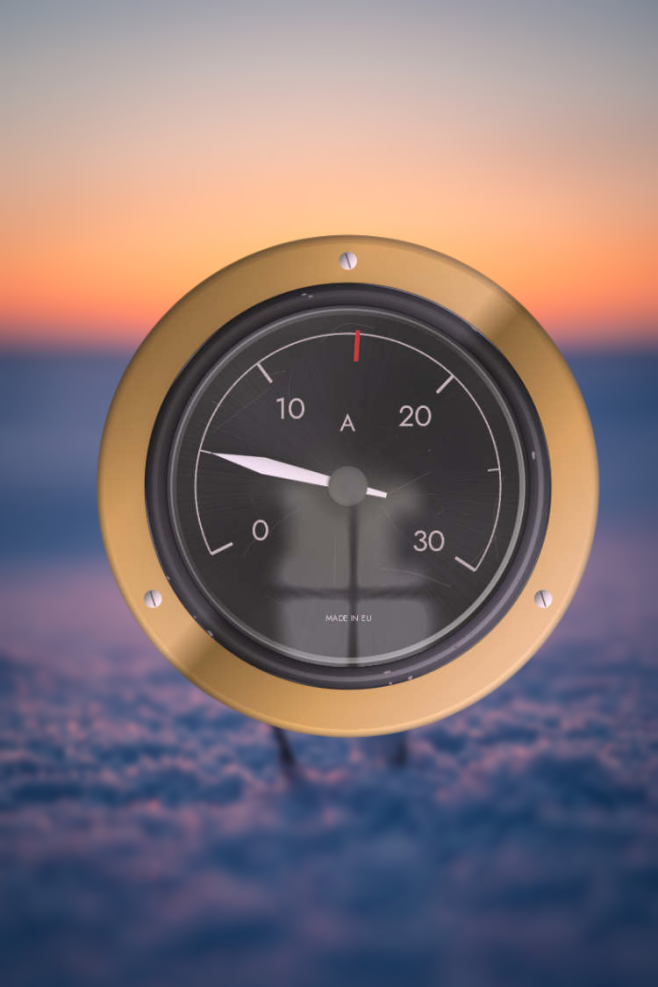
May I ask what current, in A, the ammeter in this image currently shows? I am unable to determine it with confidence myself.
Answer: 5 A
